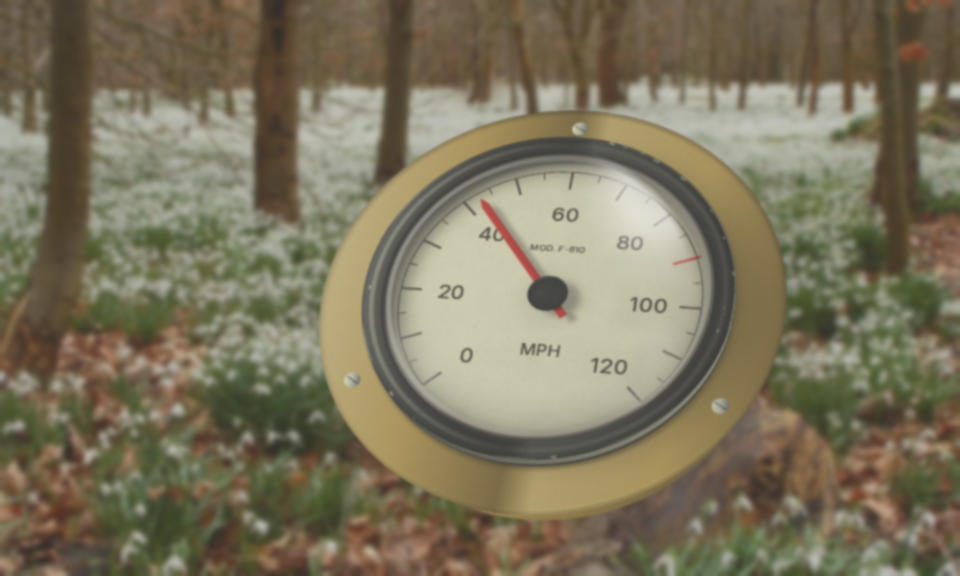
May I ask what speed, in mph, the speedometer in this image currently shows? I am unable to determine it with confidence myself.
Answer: 42.5 mph
